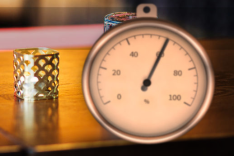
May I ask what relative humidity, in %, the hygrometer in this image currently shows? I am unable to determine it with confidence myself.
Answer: 60 %
